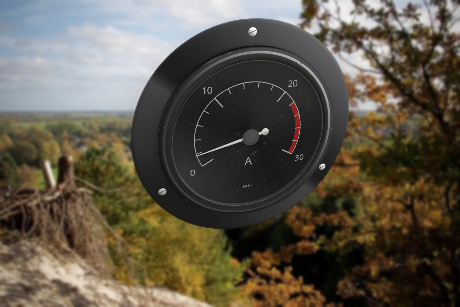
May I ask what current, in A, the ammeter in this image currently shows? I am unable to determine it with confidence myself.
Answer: 2 A
